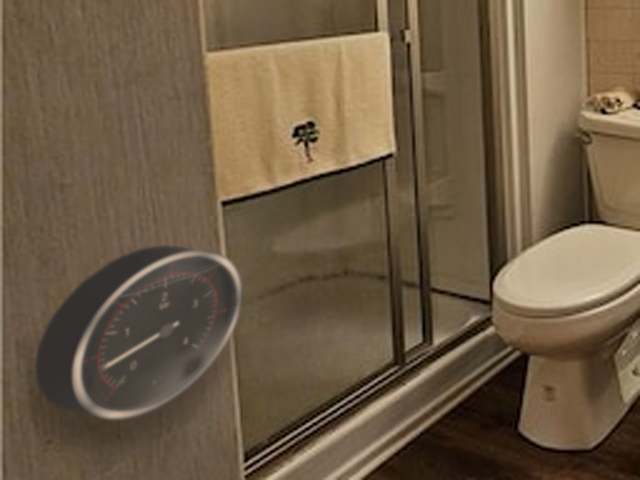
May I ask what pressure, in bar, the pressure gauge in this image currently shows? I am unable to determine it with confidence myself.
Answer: 0.5 bar
